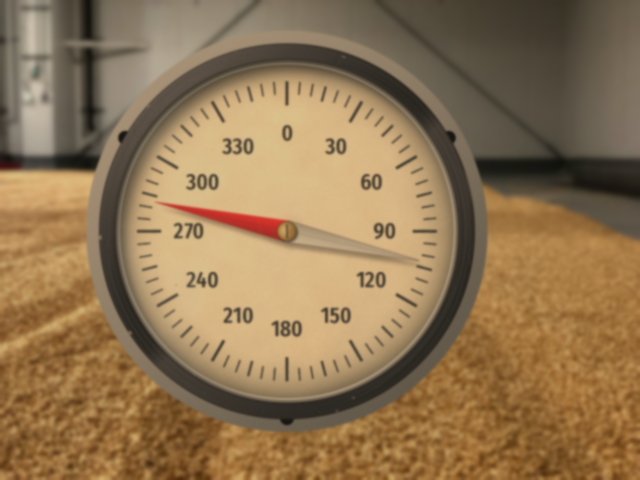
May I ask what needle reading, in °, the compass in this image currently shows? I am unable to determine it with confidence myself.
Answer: 282.5 °
